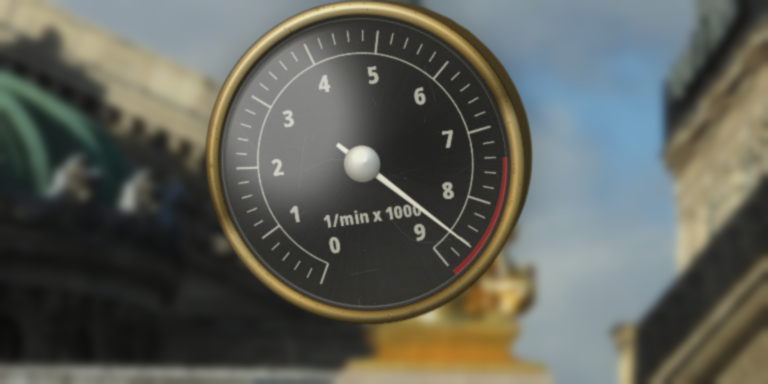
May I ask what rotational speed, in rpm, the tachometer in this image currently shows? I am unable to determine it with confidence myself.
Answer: 8600 rpm
